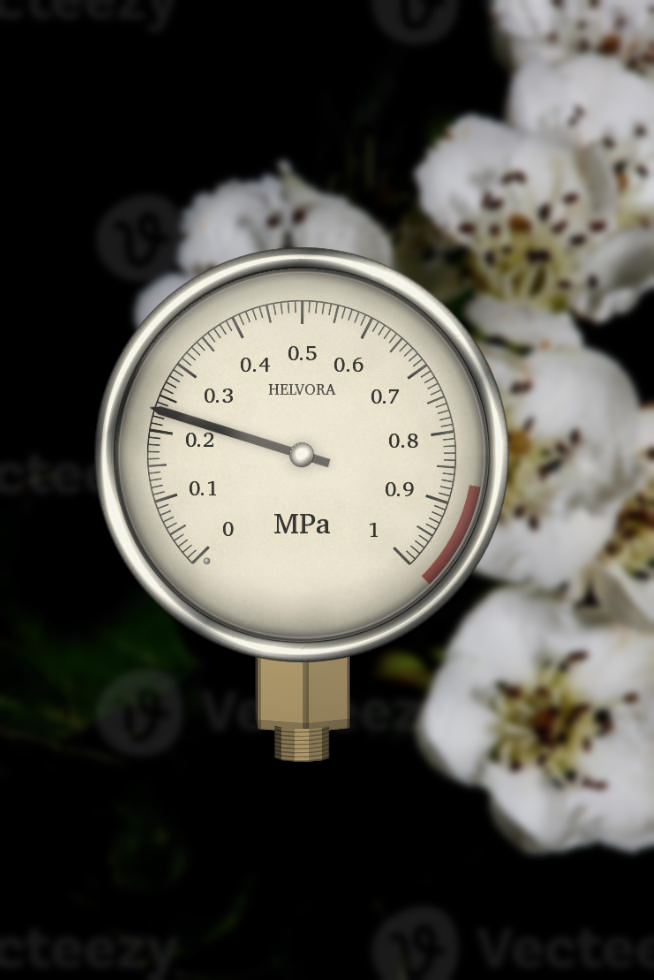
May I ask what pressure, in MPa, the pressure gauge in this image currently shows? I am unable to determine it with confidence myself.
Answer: 0.23 MPa
